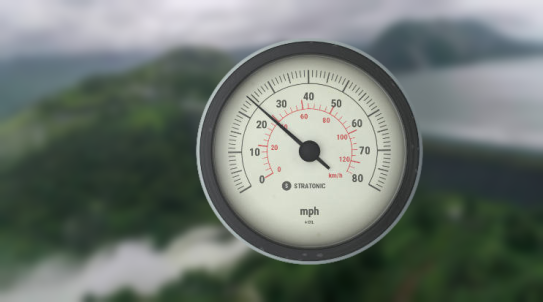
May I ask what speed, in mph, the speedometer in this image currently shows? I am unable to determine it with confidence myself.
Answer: 24 mph
